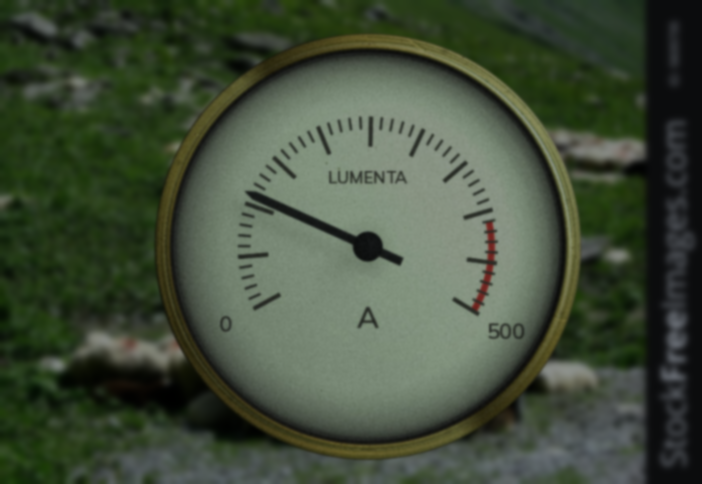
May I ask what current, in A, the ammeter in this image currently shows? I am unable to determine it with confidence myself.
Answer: 110 A
